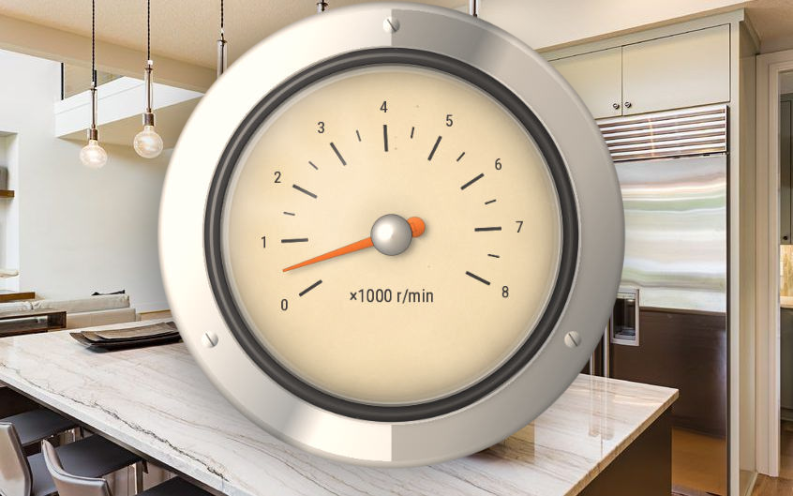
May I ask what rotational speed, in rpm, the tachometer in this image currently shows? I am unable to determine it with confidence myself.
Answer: 500 rpm
